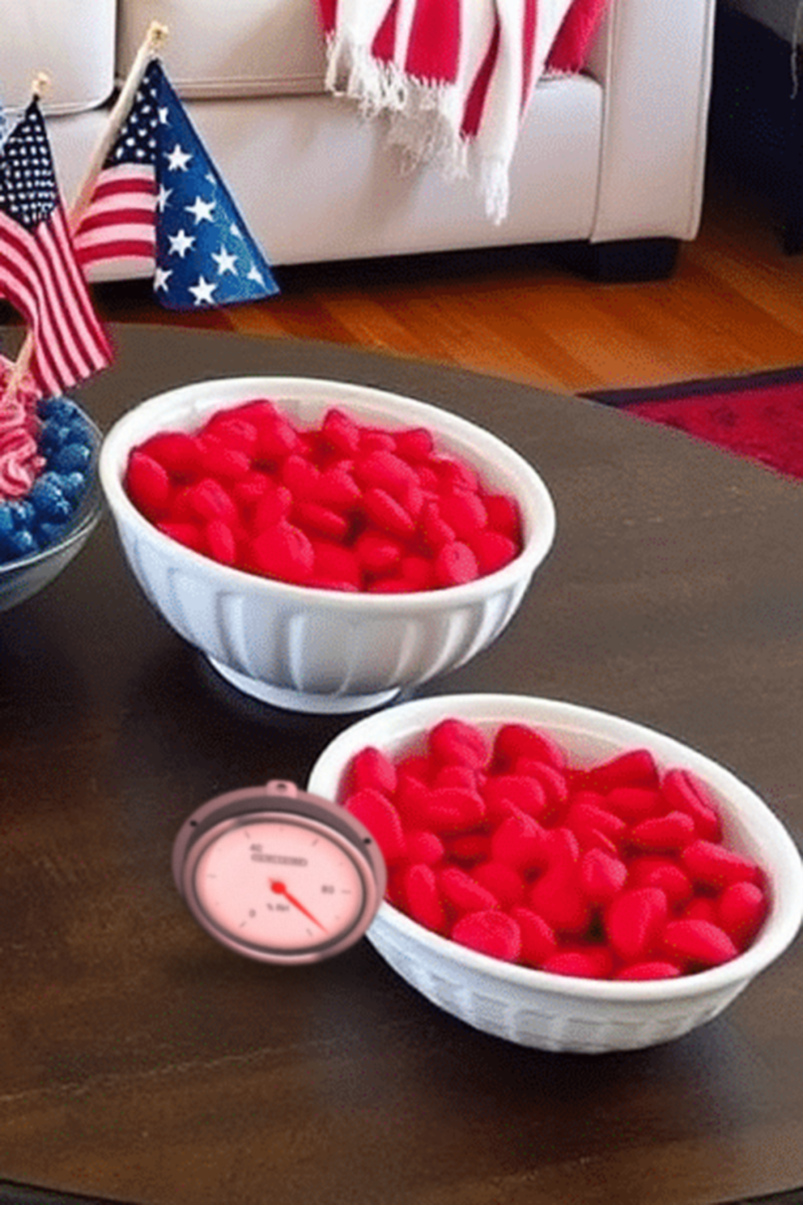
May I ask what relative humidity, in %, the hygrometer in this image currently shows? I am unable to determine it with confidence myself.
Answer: 95 %
